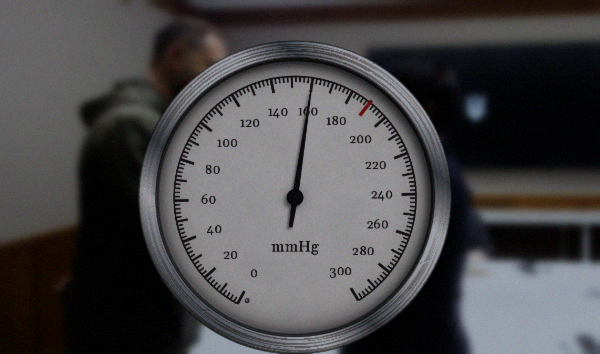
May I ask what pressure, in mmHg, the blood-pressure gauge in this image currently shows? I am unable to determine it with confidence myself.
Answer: 160 mmHg
